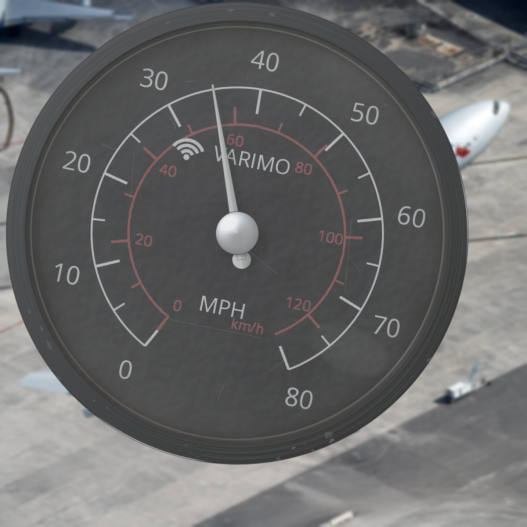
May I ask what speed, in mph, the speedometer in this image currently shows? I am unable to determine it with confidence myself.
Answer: 35 mph
